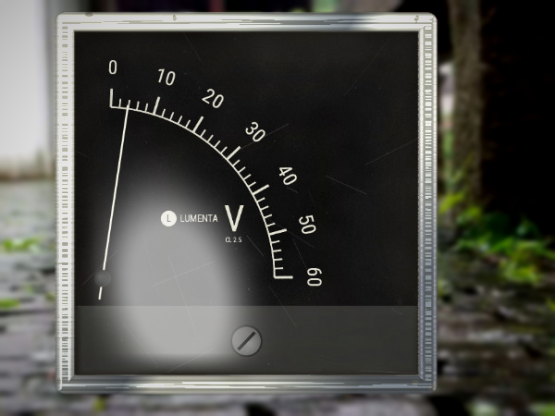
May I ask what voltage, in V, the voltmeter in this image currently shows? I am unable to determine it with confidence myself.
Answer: 4 V
